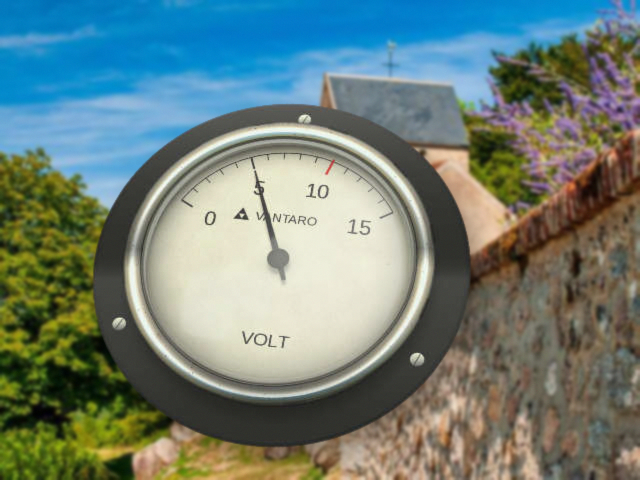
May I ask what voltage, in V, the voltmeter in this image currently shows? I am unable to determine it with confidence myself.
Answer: 5 V
